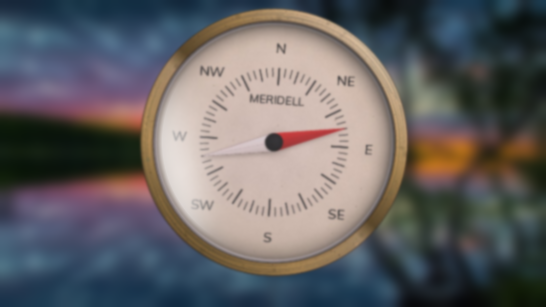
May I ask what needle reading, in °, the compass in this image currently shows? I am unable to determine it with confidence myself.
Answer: 75 °
